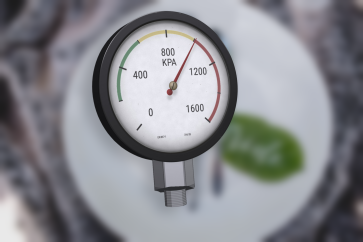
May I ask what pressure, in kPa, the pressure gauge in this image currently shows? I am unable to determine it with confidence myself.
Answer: 1000 kPa
